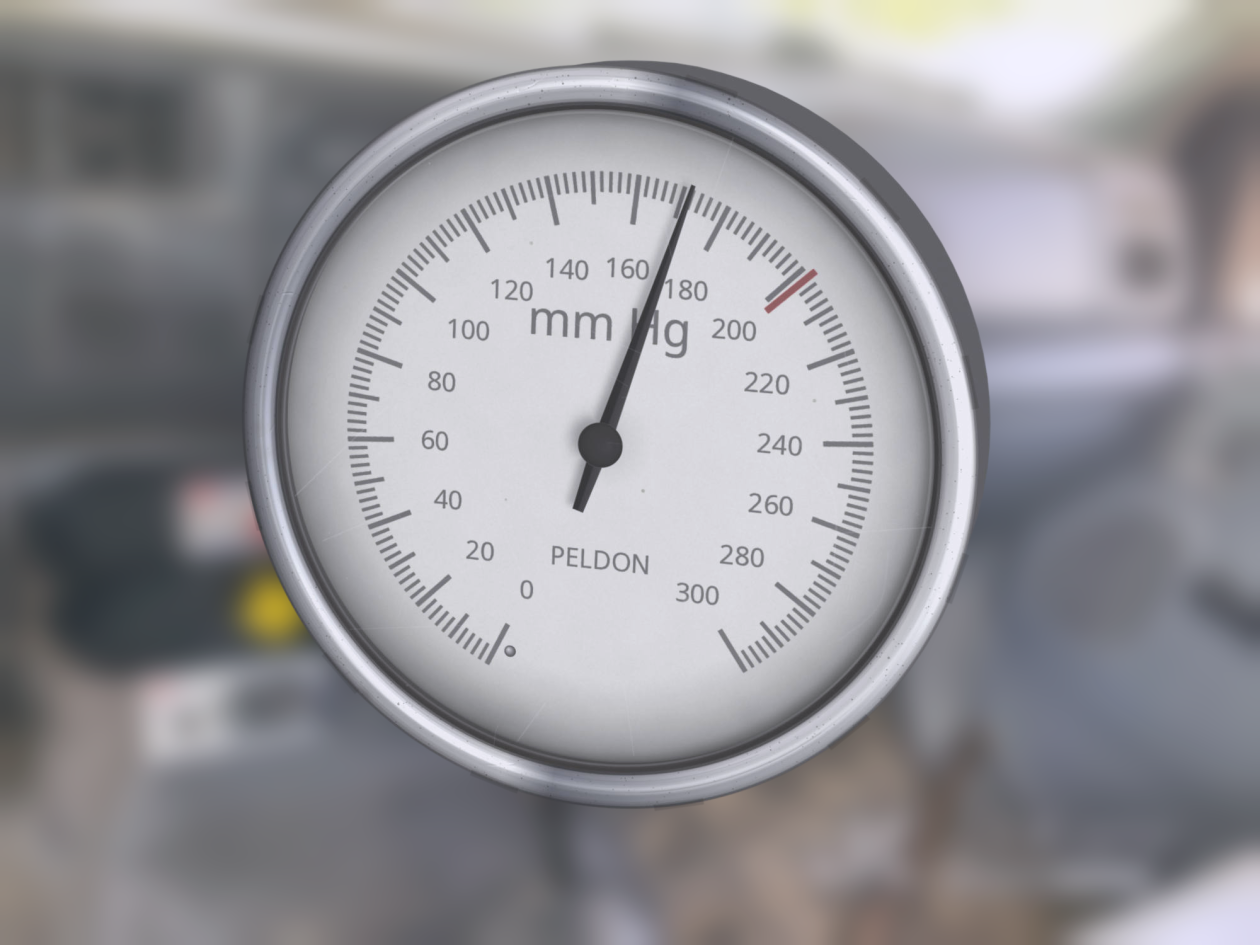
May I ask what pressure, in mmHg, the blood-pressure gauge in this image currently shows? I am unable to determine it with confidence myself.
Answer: 172 mmHg
